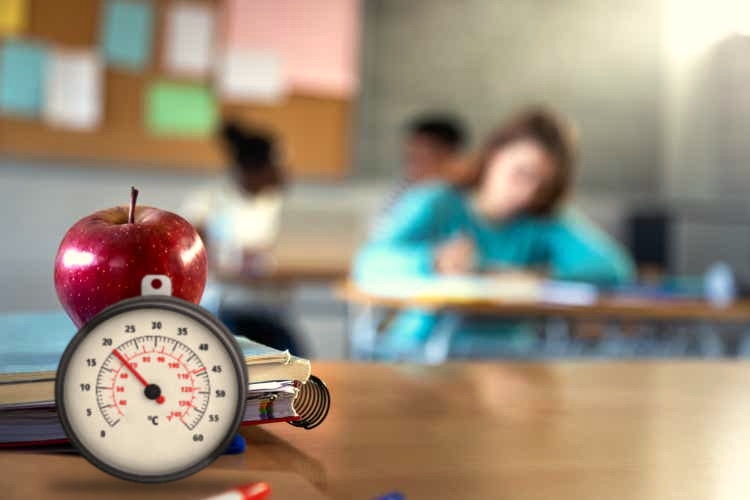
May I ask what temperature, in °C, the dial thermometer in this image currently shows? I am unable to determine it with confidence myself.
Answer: 20 °C
